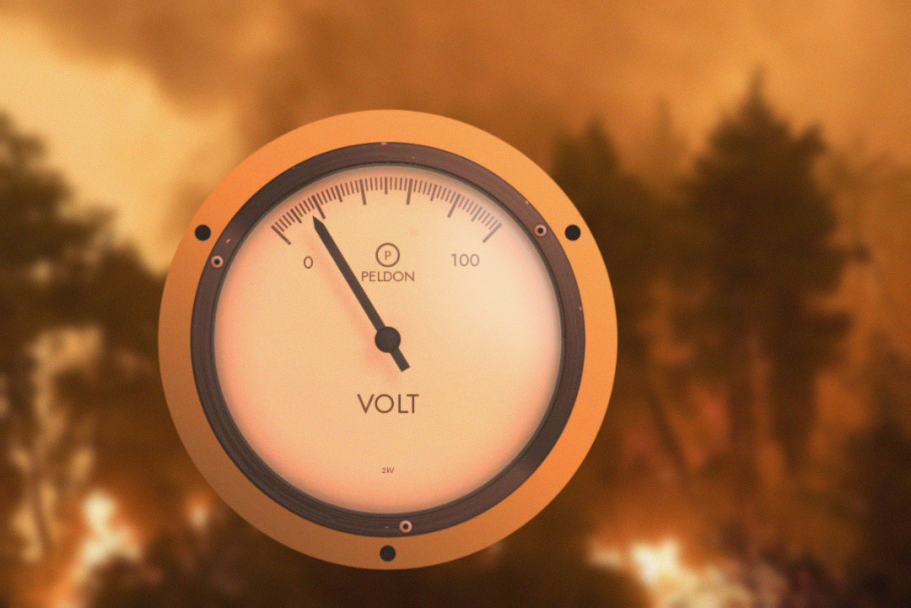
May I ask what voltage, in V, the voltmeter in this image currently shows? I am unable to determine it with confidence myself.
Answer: 16 V
